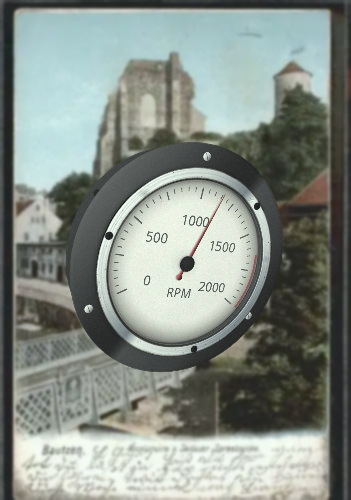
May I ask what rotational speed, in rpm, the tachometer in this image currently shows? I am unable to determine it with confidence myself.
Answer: 1150 rpm
